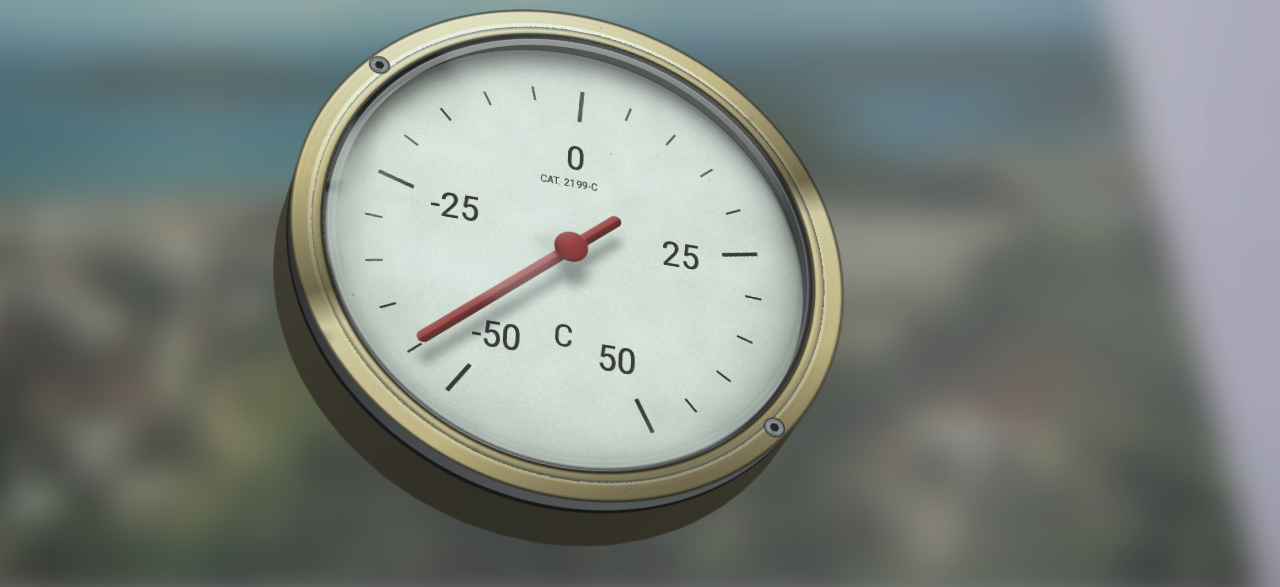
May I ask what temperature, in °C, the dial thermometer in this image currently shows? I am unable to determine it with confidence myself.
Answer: -45 °C
